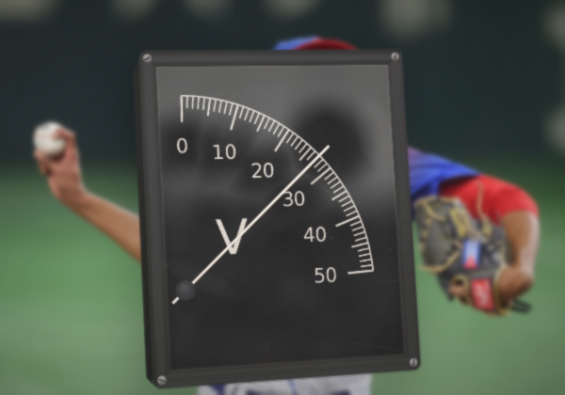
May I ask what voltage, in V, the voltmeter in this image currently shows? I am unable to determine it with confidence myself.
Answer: 27 V
